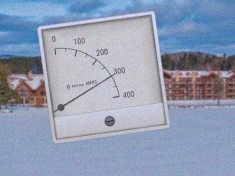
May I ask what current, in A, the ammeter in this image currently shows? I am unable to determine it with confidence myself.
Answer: 300 A
